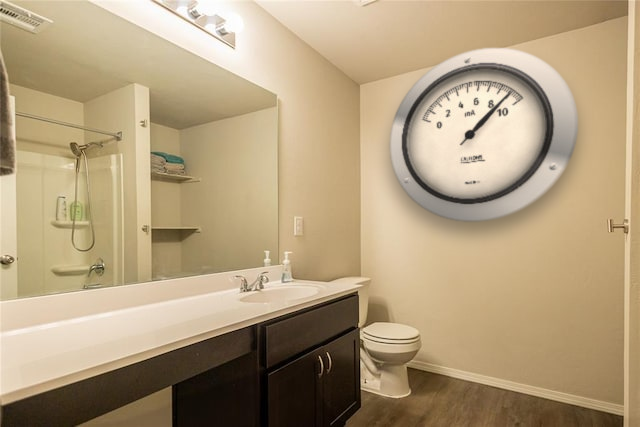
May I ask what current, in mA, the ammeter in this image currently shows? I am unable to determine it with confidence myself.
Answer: 9 mA
